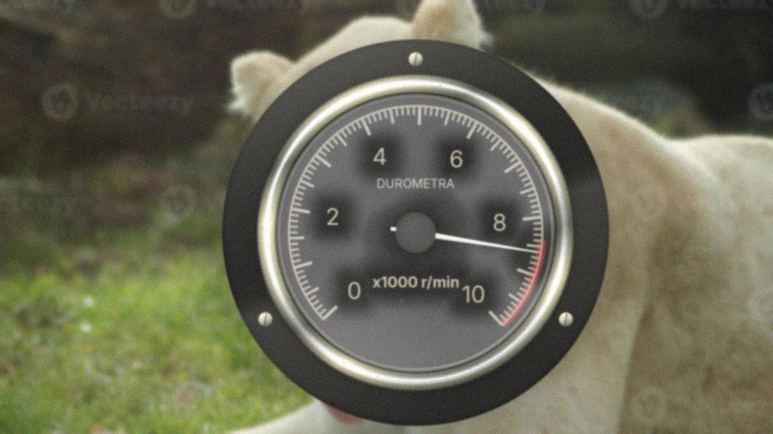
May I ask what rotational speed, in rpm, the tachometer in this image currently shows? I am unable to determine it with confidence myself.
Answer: 8600 rpm
